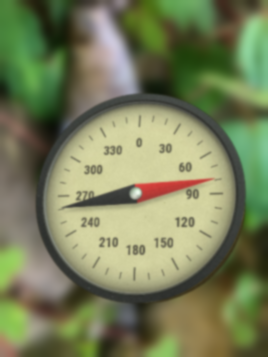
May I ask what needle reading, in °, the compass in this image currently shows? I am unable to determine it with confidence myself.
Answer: 80 °
